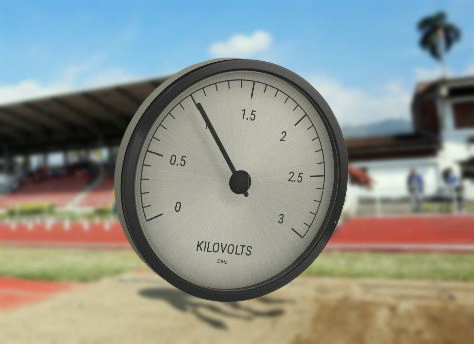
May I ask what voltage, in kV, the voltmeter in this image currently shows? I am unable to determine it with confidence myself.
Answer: 1 kV
